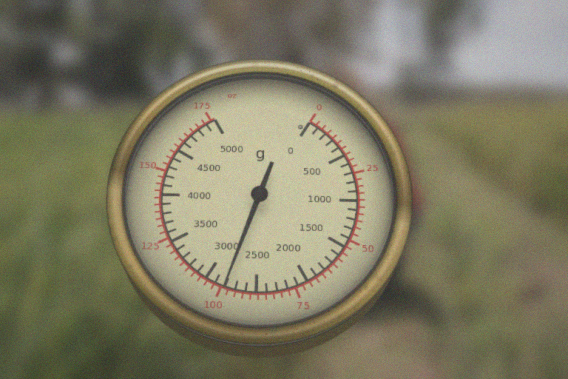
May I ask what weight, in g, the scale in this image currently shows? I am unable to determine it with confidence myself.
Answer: 2800 g
